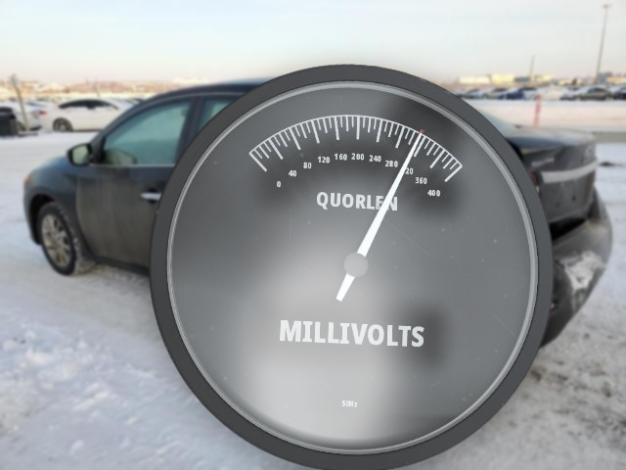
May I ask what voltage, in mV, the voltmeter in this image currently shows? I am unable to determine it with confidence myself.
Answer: 310 mV
